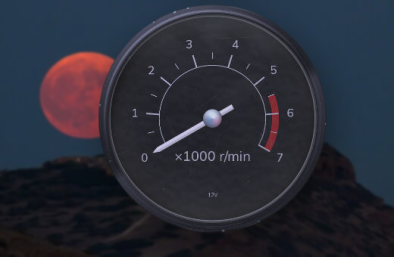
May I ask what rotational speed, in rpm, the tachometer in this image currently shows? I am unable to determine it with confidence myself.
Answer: 0 rpm
